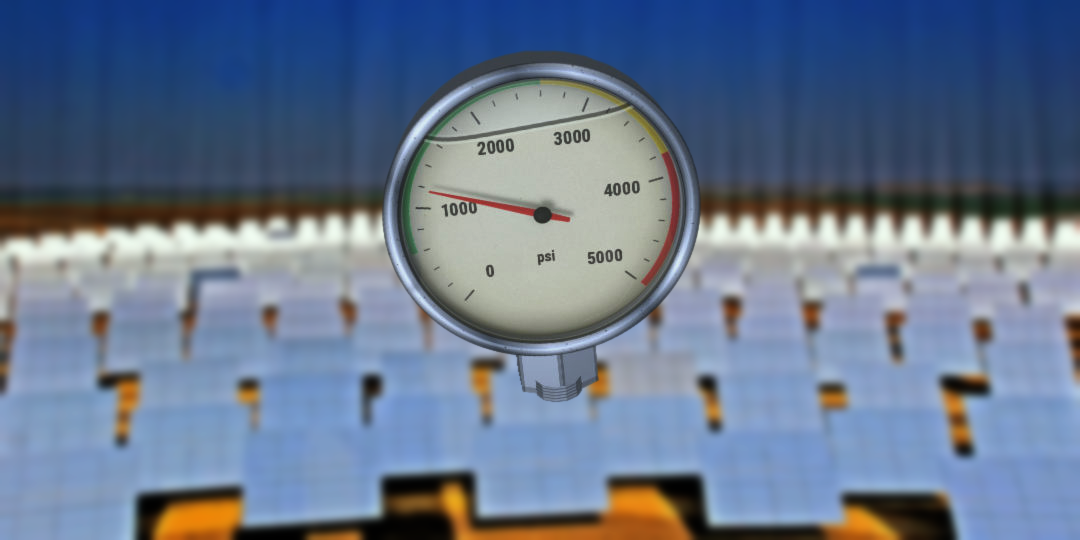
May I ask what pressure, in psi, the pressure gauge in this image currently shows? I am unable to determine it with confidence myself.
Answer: 1200 psi
